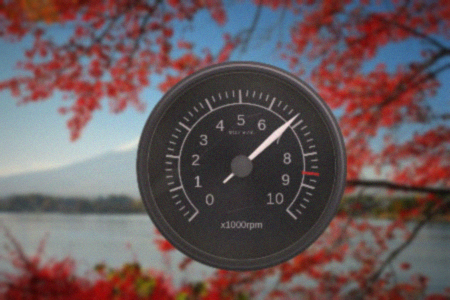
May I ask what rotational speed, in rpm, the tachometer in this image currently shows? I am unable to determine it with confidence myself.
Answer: 6800 rpm
